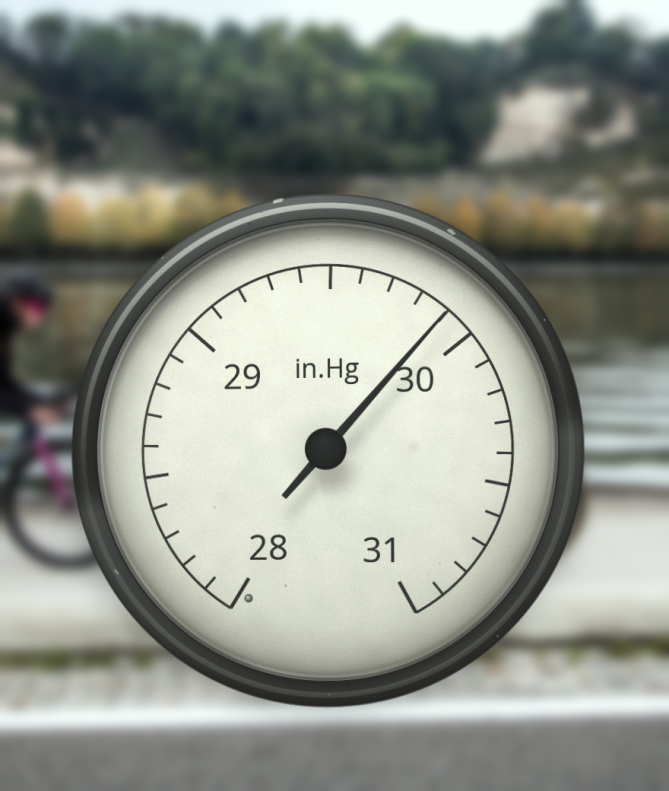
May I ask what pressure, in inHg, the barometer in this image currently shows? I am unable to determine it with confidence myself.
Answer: 29.9 inHg
